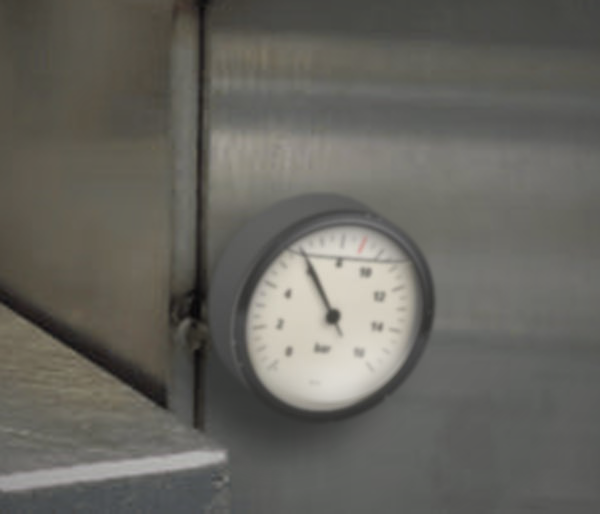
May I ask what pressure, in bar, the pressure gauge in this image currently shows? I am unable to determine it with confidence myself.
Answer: 6 bar
